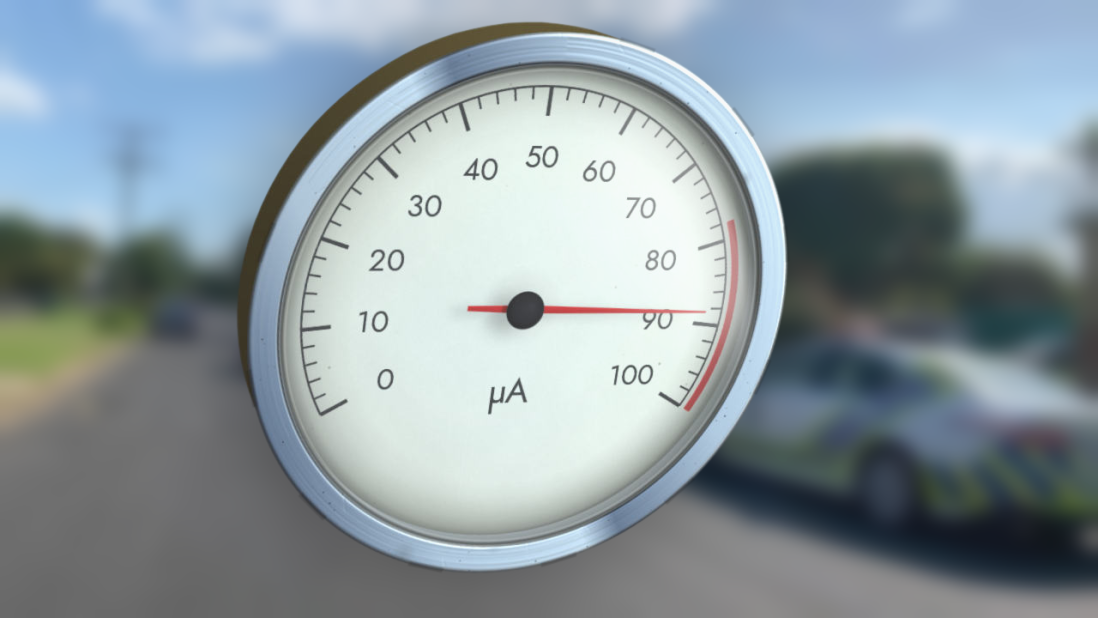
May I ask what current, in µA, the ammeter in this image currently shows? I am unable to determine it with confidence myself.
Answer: 88 µA
